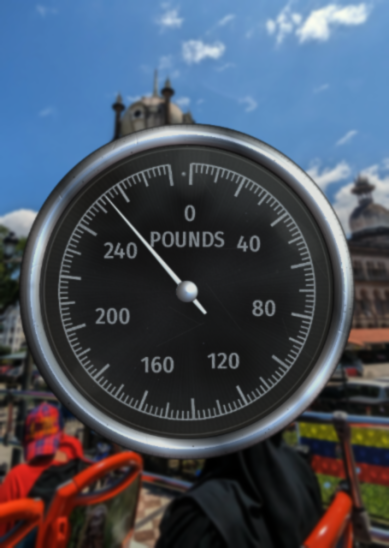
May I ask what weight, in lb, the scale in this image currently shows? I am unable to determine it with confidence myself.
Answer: 254 lb
